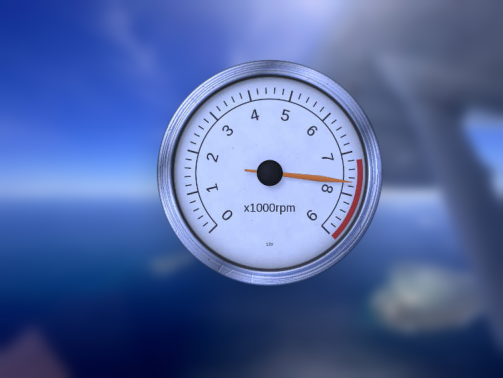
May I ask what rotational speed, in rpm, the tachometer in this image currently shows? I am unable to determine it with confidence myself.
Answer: 7700 rpm
